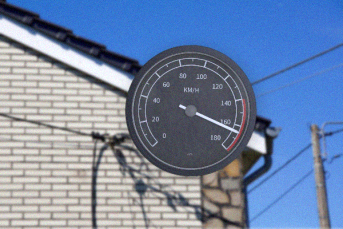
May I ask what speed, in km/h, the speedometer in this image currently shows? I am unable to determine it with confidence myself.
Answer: 165 km/h
